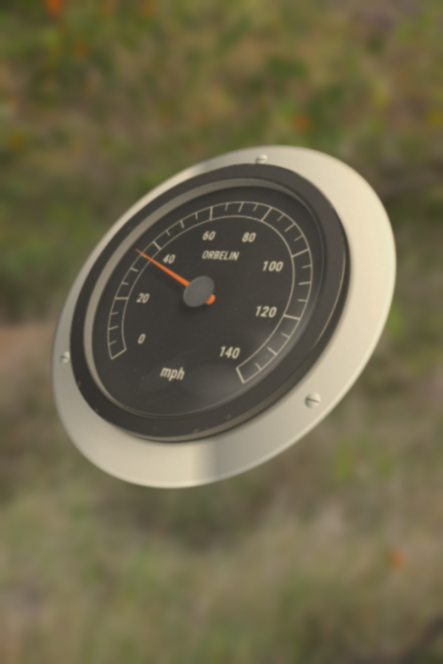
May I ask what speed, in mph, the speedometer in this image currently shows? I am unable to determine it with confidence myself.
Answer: 35 mph
